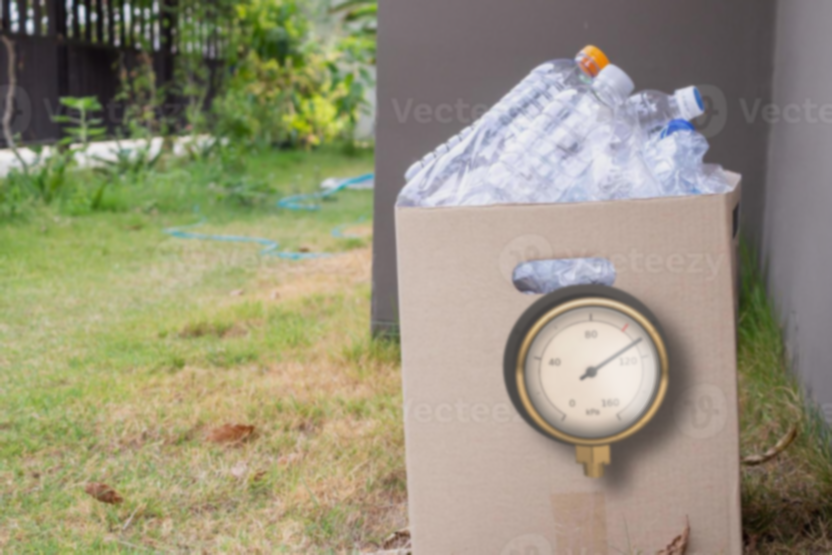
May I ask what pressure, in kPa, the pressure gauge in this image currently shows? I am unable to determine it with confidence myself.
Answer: 110 kPa
